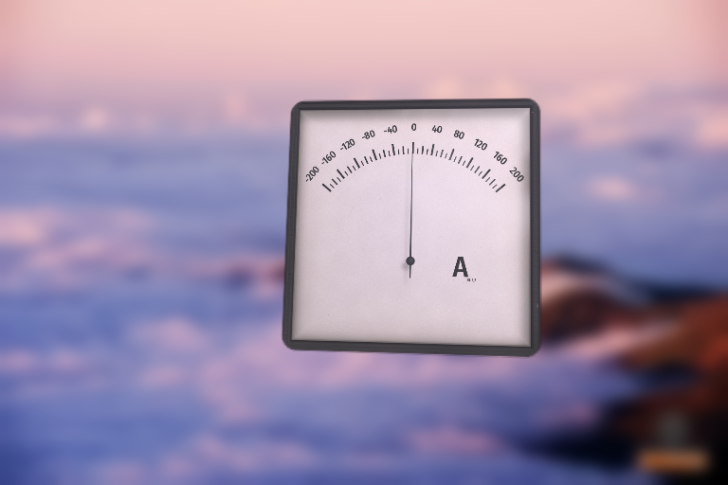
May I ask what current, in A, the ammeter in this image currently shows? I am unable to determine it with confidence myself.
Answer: 0 A
